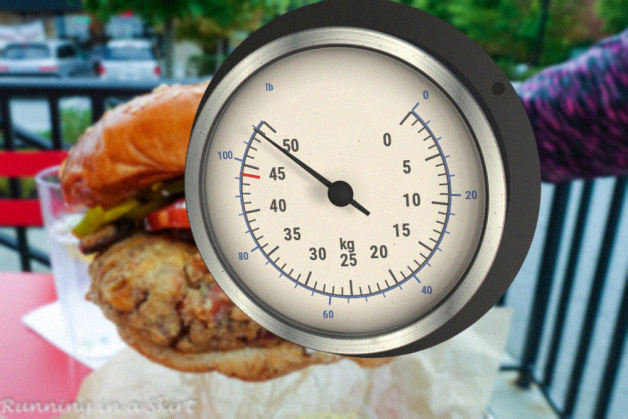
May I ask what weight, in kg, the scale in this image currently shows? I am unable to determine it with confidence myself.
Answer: 49 kg
